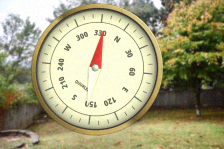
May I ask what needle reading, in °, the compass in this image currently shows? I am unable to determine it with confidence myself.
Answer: 335 °
